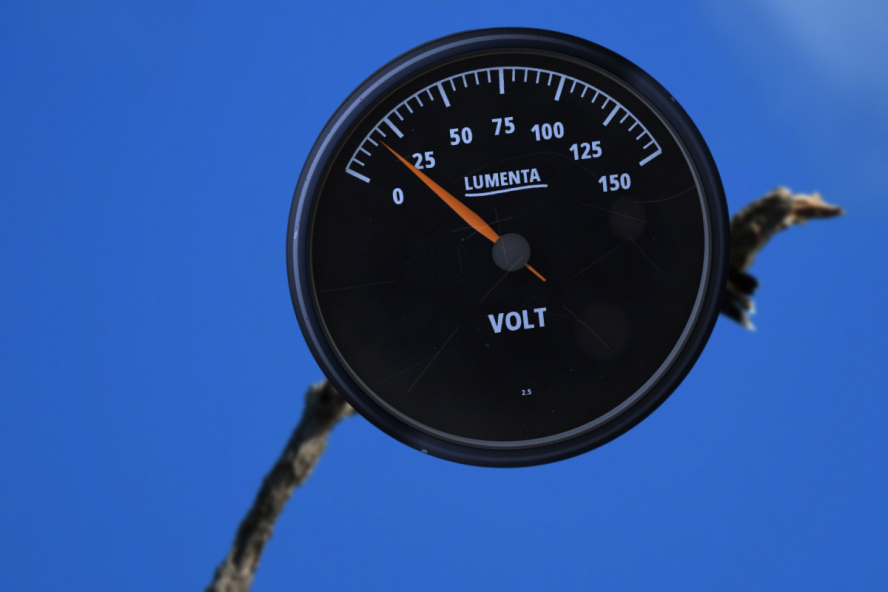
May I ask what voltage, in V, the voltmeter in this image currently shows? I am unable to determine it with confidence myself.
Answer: 17.5 V
